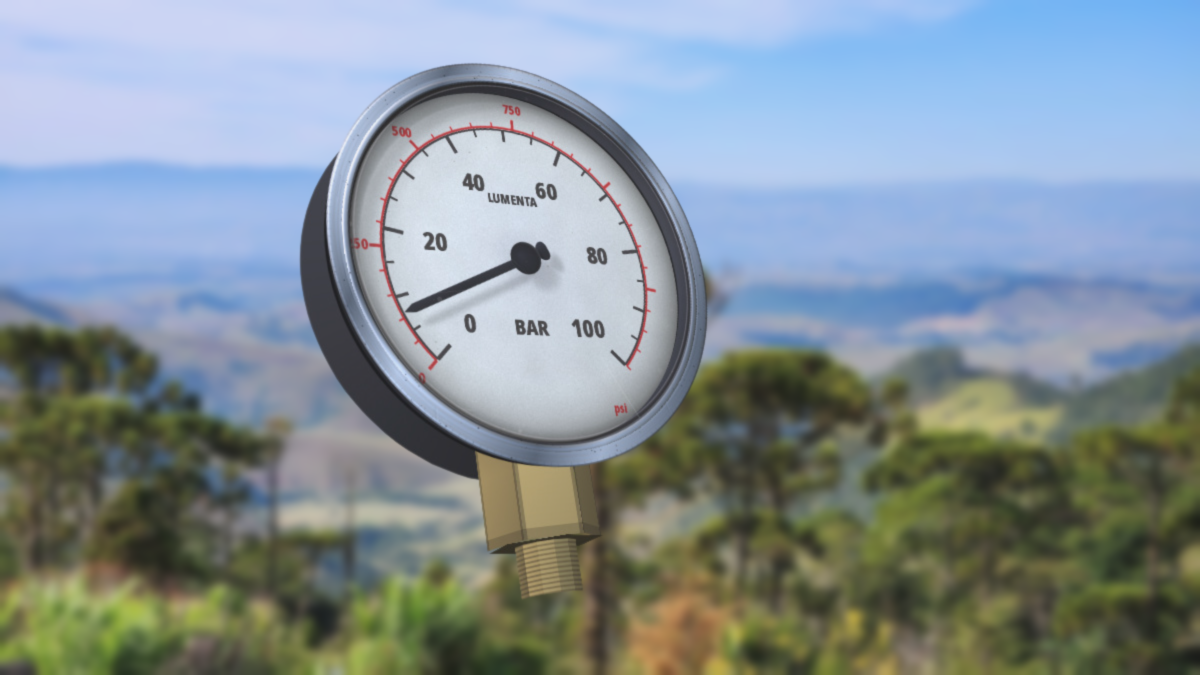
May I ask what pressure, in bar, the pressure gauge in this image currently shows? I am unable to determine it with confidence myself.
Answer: 7.5 bar
